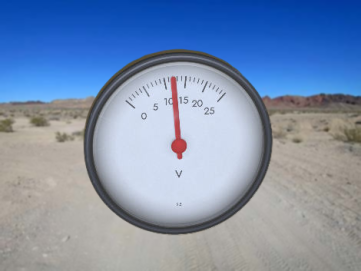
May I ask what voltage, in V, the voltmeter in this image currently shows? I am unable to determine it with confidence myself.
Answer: 12 V
